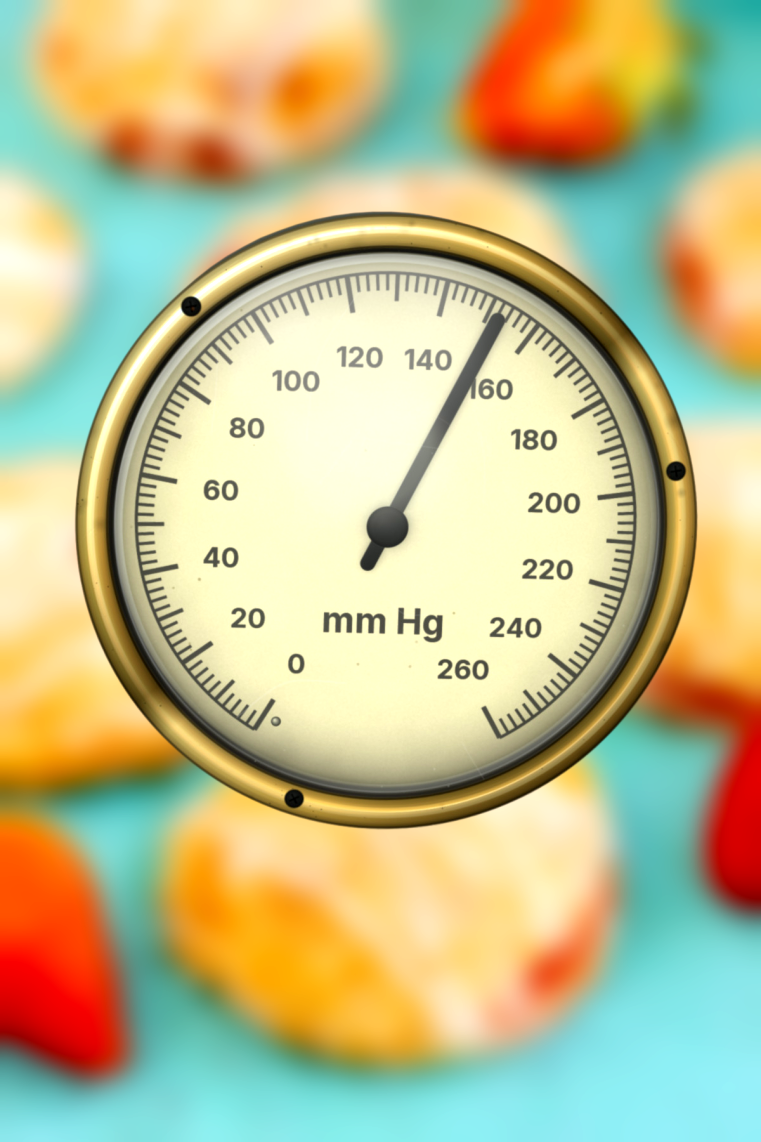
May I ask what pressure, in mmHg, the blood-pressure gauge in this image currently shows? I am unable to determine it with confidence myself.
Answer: 152 mmHg
